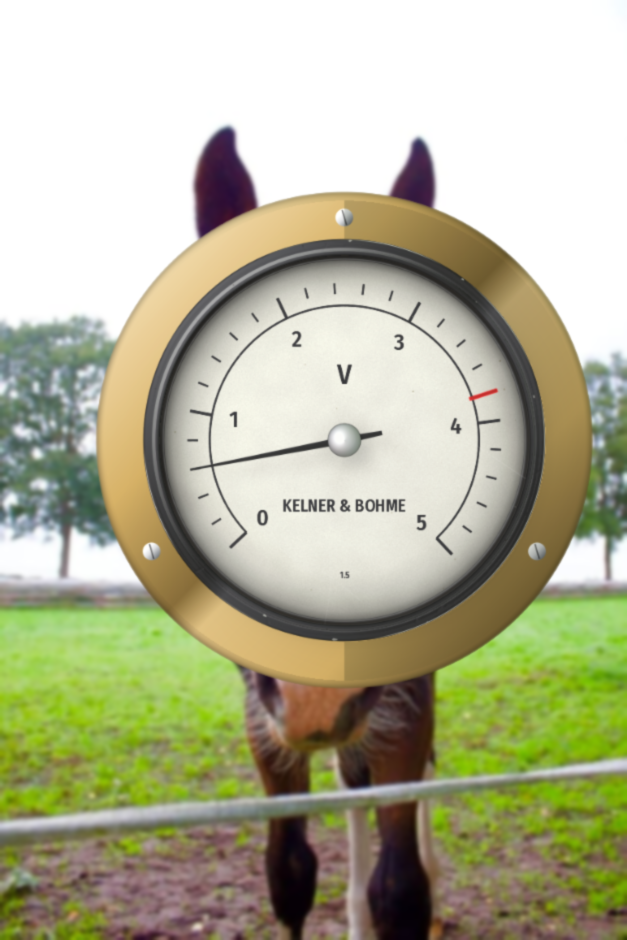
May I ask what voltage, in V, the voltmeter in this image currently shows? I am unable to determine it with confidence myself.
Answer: 0.6 V
